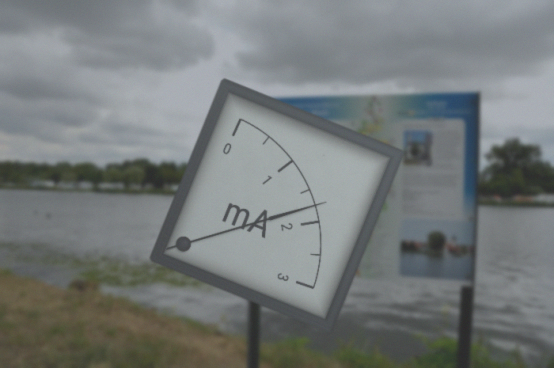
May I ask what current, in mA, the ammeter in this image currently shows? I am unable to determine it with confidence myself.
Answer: 1.75 mA
